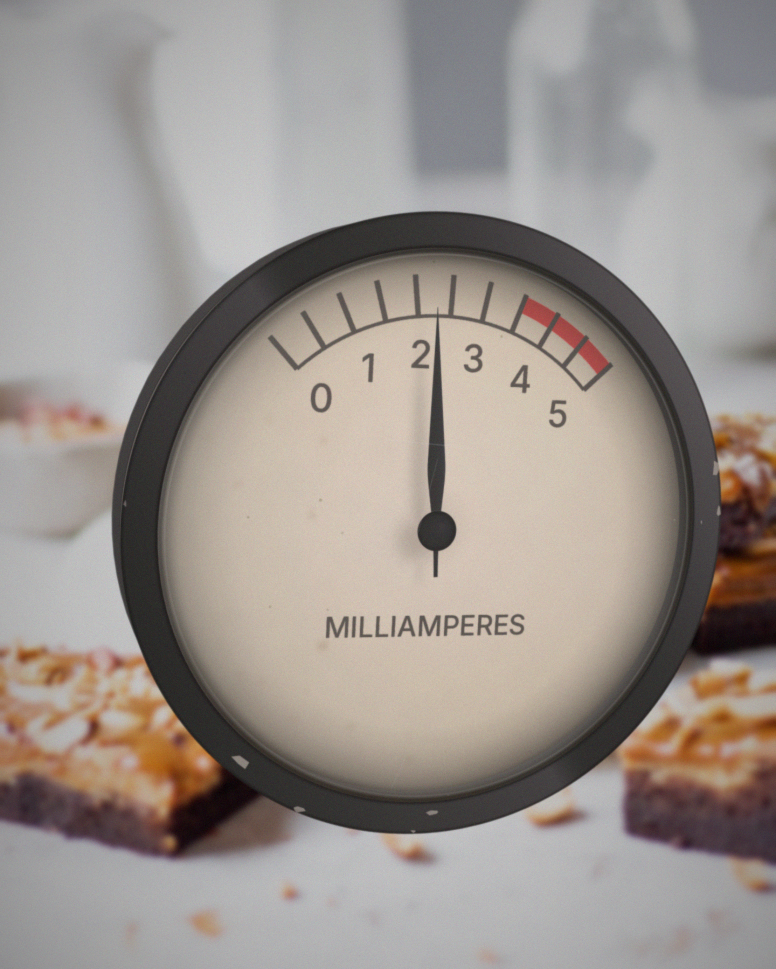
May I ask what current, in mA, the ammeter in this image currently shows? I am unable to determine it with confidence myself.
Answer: 2.25 mA
